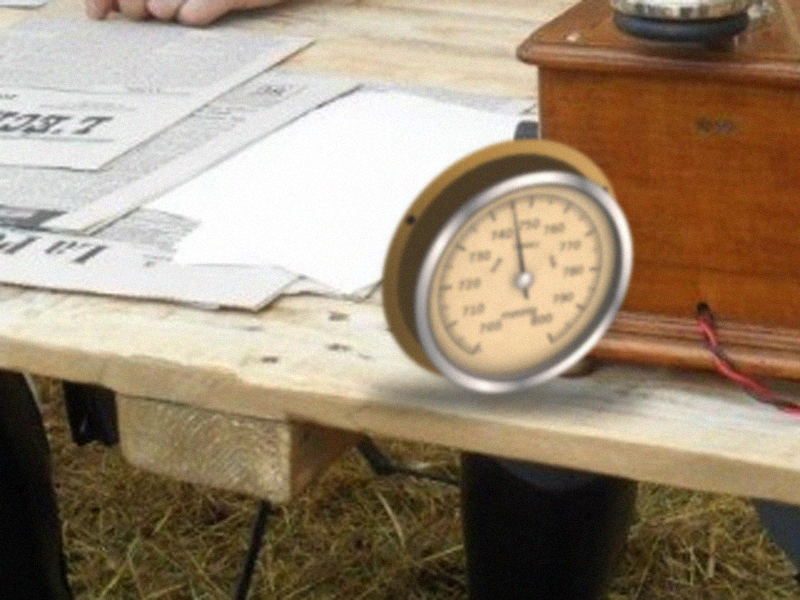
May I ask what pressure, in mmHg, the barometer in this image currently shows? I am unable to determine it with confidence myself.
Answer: 745 mmHg
